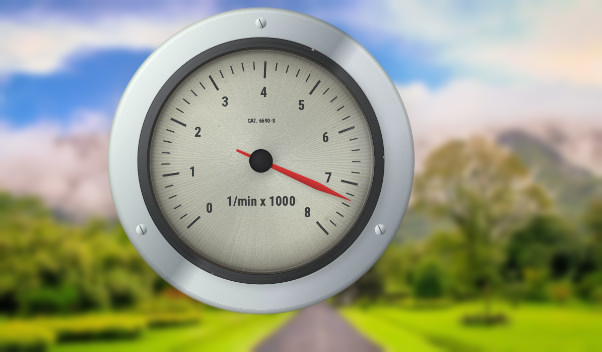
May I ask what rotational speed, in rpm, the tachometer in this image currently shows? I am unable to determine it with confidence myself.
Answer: 7300 rpm
